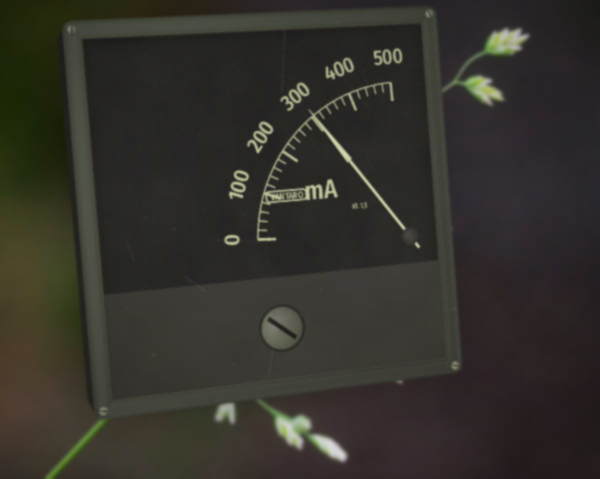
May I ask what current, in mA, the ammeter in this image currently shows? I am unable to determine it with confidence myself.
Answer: 300 mA
